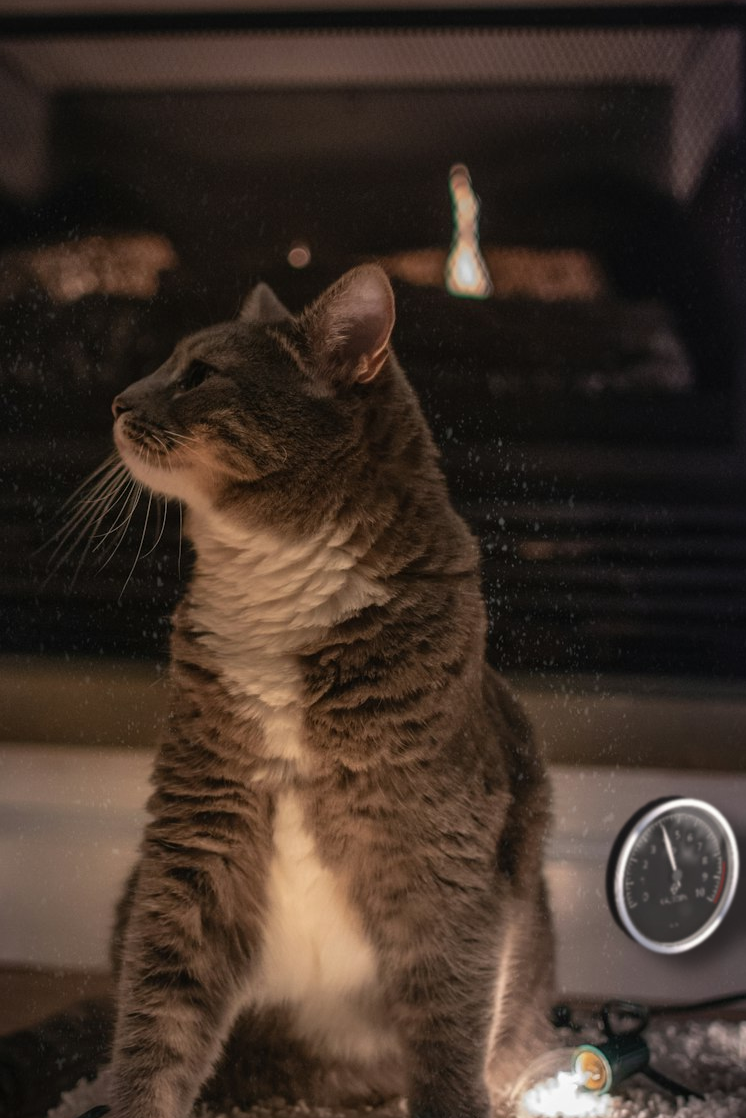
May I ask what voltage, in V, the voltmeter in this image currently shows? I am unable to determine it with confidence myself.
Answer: 4 V
